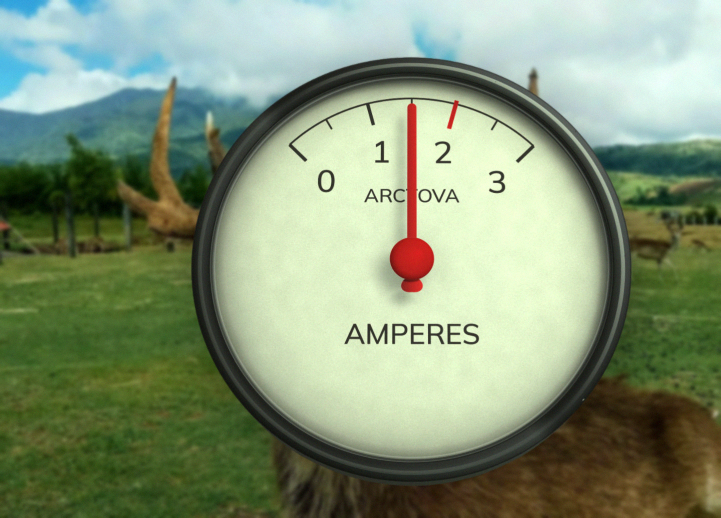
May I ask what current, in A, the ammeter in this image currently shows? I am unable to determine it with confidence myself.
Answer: 1.5 A
